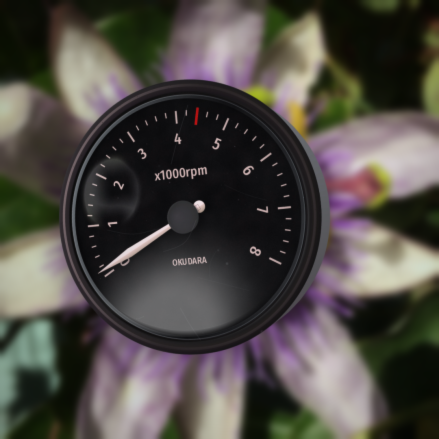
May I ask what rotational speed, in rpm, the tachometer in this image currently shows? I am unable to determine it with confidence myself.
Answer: 100 rpm
